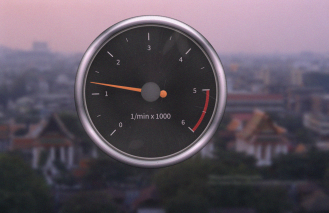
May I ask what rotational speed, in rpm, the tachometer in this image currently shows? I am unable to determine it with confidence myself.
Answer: 1250 rpm
